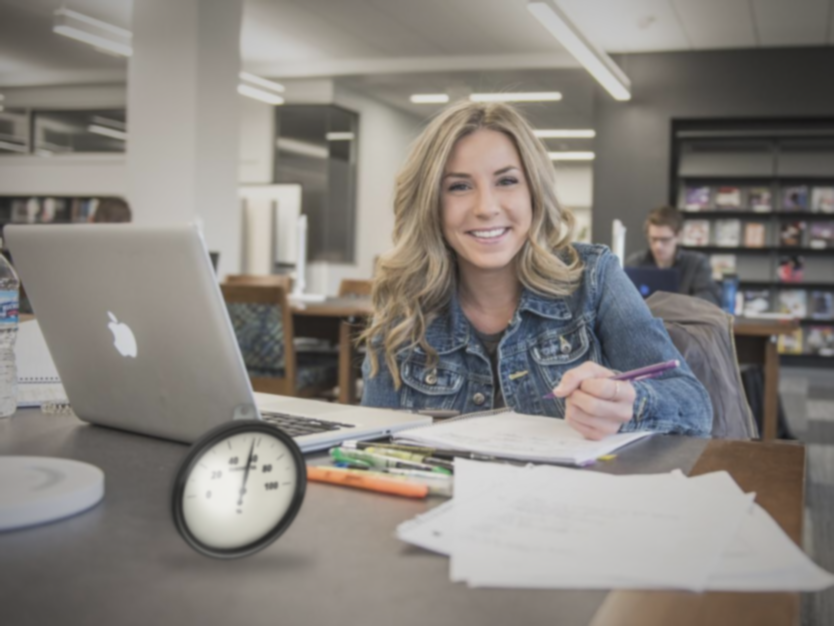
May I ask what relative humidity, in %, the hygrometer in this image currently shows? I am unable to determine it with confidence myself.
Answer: 55 %
